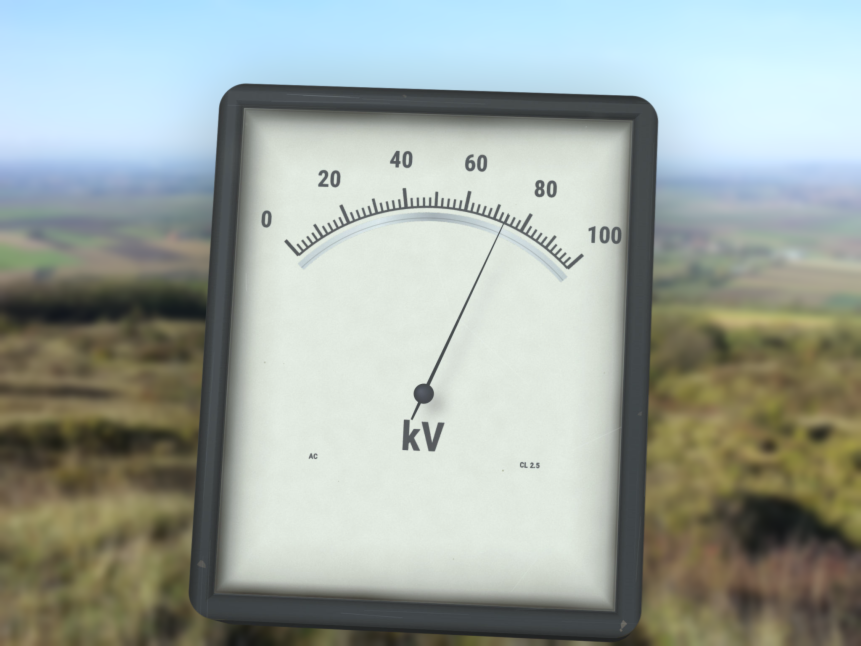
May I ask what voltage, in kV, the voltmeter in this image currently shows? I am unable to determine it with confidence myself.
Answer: 74 kV
